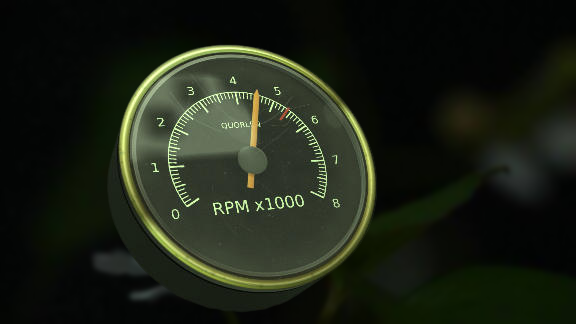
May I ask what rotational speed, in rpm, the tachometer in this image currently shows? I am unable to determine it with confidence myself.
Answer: 4500 rpm
